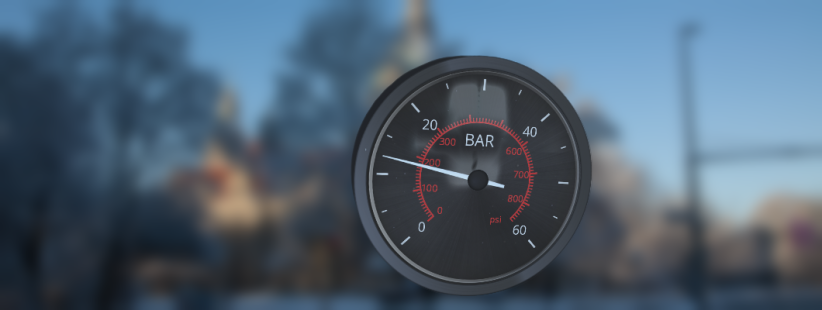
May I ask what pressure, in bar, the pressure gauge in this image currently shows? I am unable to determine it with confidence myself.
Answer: 12.5 bar
